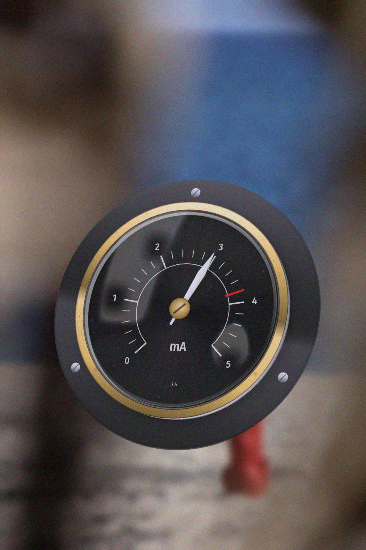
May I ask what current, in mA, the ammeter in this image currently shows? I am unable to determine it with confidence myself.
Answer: 3 mA
